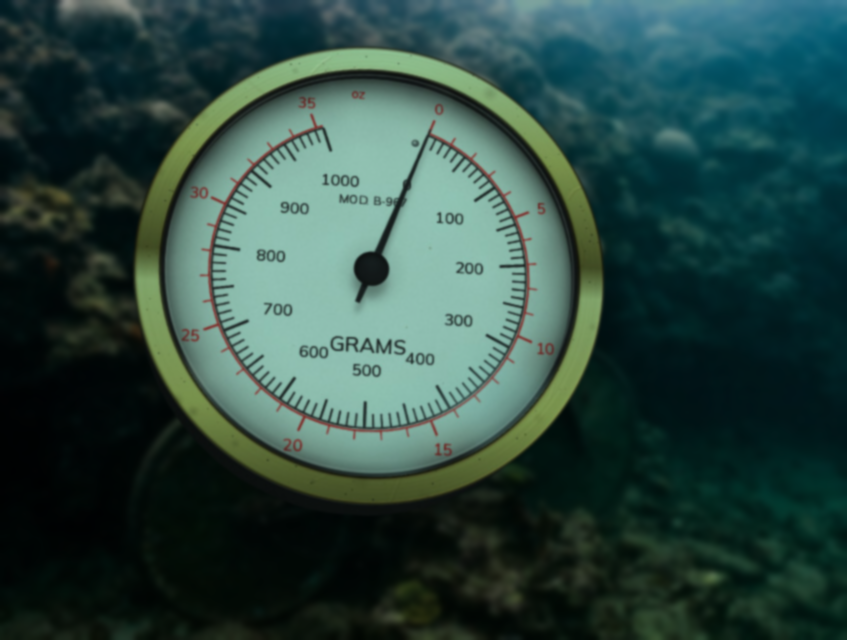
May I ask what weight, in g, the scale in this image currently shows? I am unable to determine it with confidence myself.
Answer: 0 g
